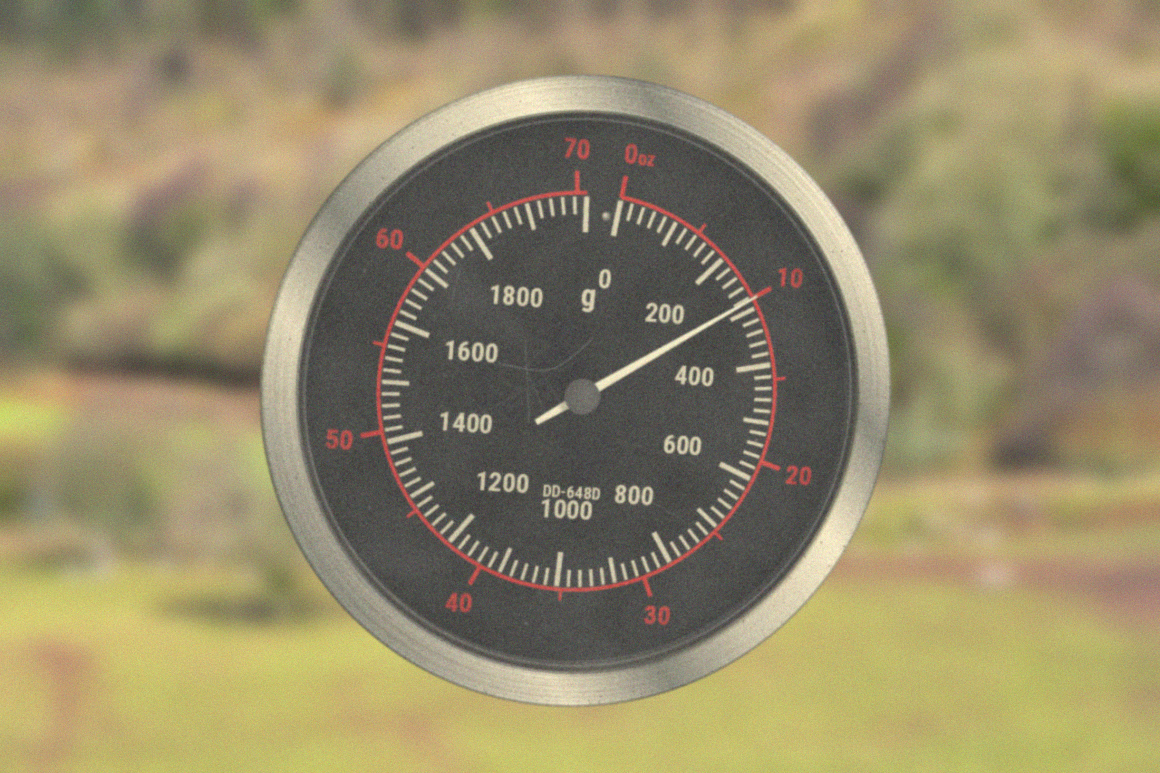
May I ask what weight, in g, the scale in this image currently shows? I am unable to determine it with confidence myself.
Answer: 280 g
